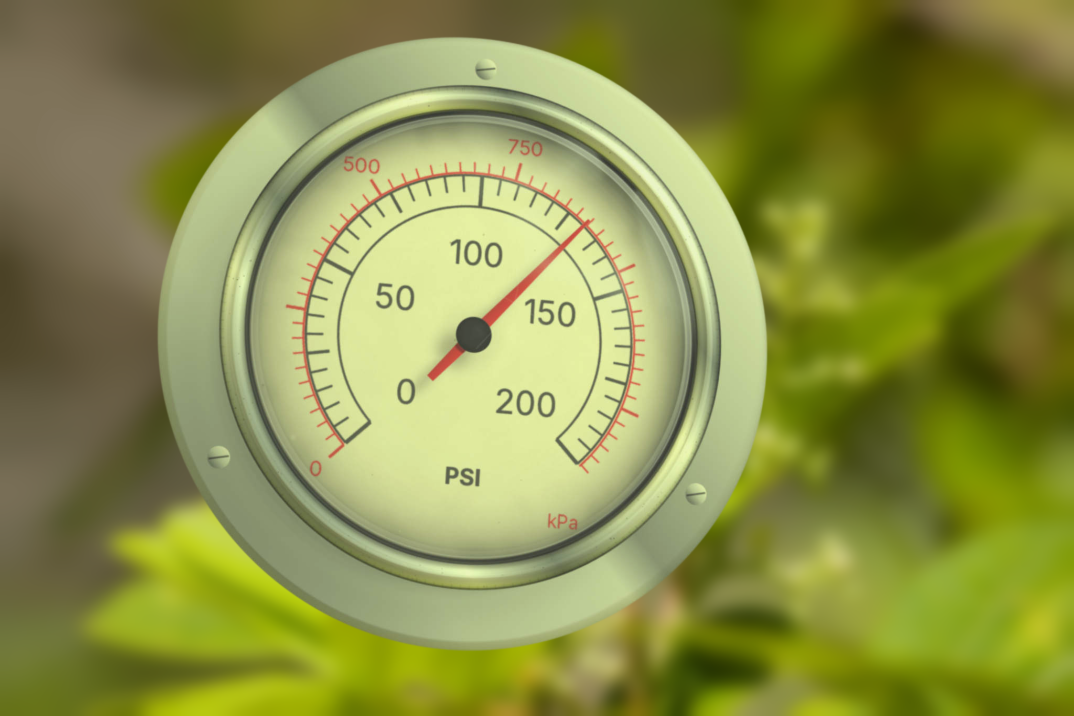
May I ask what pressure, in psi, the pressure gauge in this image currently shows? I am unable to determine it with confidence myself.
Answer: 130 psi
